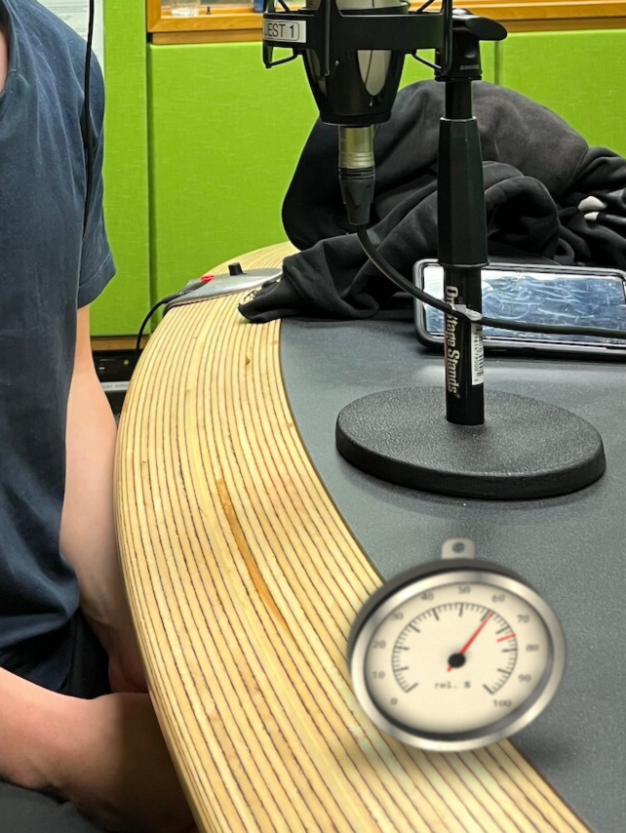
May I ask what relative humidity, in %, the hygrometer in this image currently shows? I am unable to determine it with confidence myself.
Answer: 60 %
